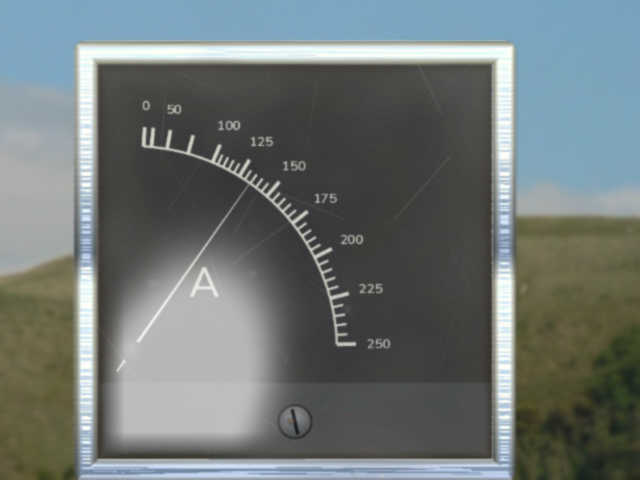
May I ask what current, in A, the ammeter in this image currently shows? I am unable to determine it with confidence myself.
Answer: 135 A
